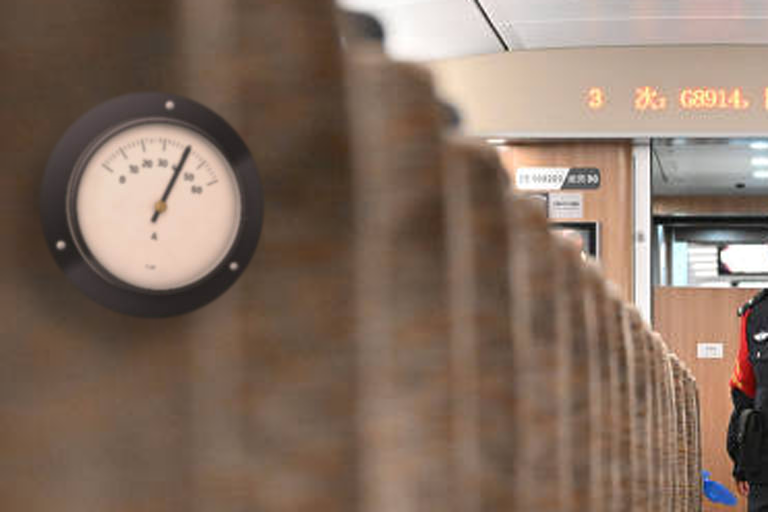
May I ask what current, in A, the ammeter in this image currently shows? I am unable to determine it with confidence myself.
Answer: 40 A
